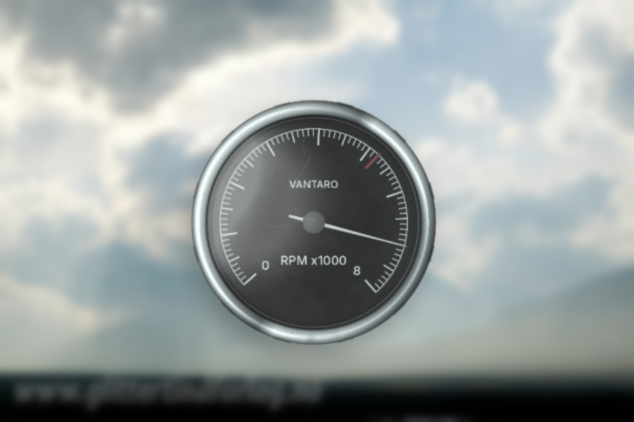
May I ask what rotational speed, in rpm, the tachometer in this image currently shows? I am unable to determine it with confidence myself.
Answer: 7000 rpm
